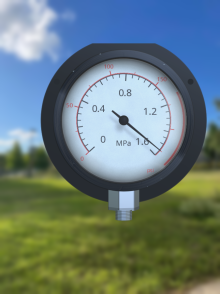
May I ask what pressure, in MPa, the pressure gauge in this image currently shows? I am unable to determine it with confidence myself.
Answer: 1.55 MPa
